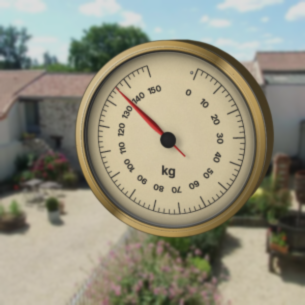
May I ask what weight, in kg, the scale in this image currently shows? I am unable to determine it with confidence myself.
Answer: 136 kg
